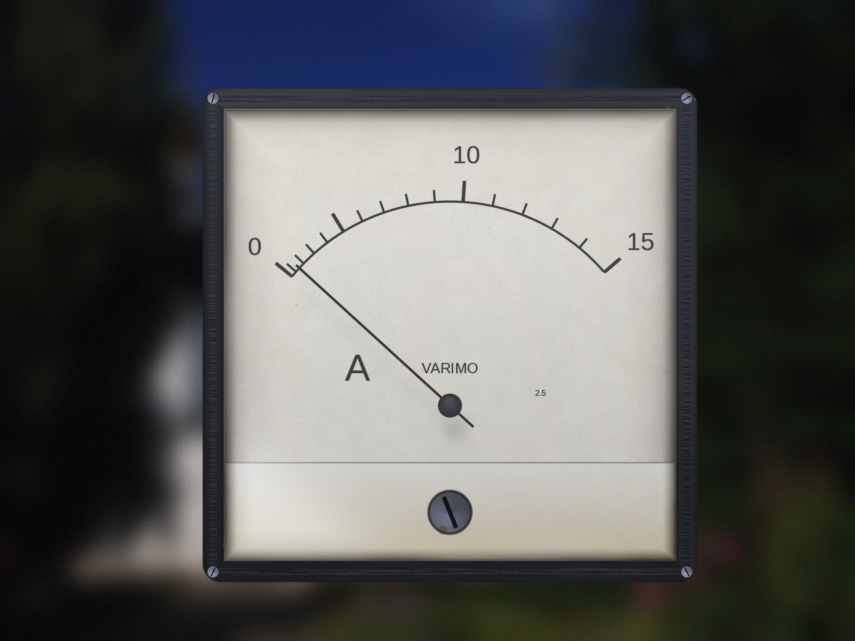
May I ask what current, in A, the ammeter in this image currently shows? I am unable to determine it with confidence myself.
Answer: 1.5 A
